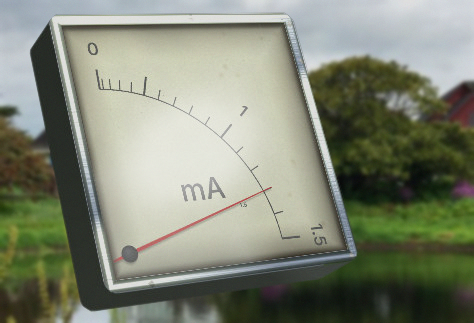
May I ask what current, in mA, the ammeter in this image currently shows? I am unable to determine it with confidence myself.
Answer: 1.3 mA
